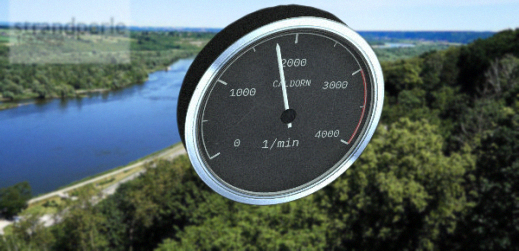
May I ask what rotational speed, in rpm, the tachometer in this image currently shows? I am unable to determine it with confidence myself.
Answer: 1750 rpm
